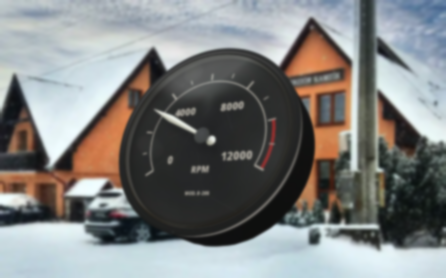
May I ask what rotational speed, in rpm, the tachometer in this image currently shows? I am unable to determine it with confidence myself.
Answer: 3000 rpm
